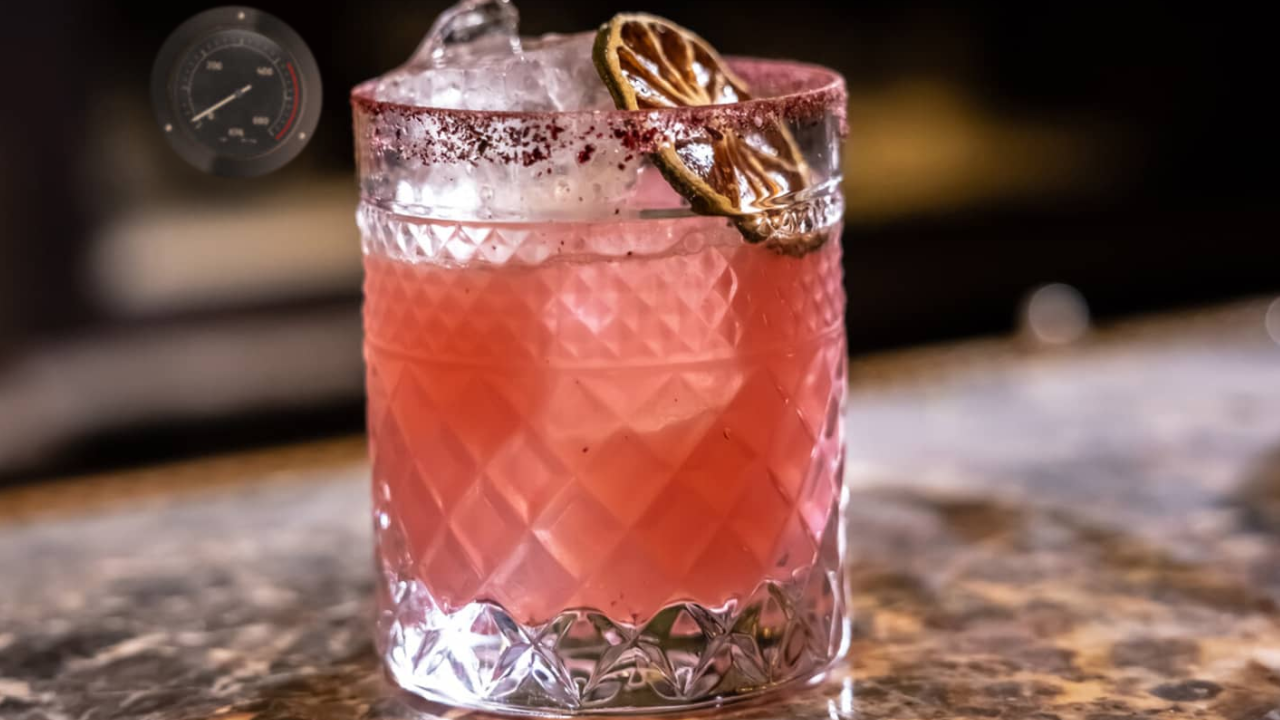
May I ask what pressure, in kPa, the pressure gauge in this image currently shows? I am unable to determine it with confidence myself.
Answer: 20 kPa
